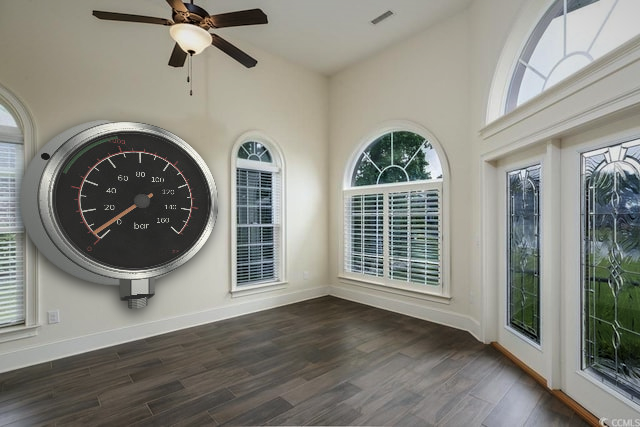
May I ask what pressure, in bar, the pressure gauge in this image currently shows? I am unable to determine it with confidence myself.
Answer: 5 bar
